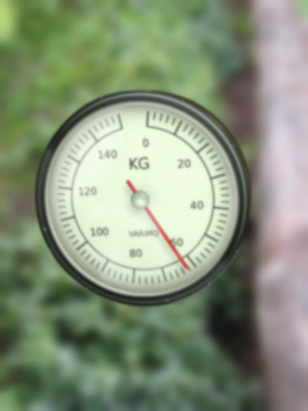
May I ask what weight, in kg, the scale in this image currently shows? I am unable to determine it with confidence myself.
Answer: 62 kg
